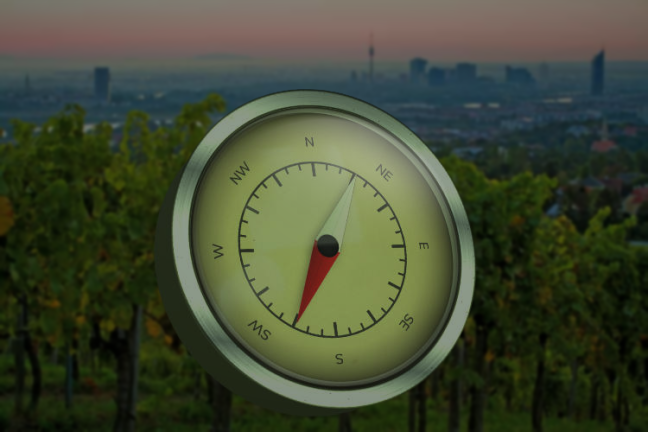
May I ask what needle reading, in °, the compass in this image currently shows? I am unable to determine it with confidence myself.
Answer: 210 °
